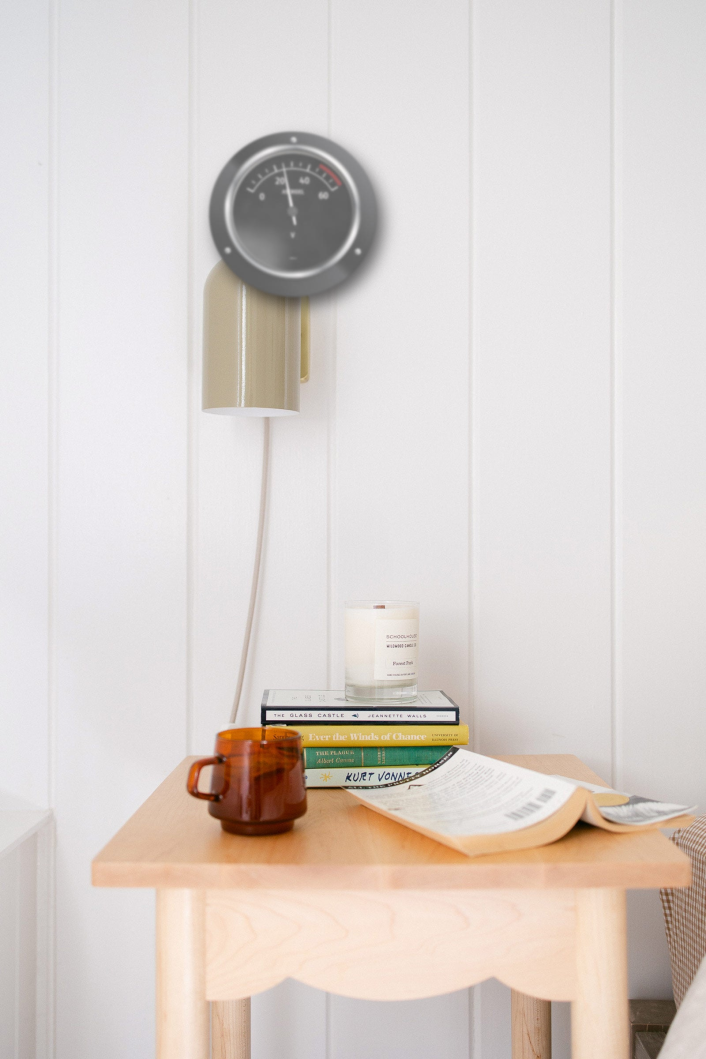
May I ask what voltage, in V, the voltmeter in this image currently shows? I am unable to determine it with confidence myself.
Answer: 25 V
